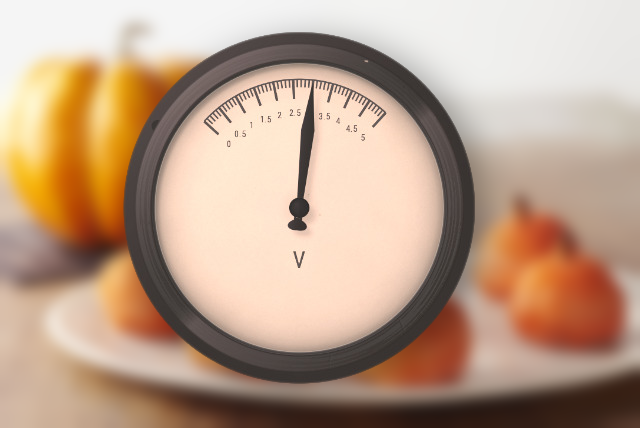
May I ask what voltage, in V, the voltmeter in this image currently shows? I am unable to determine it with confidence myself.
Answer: 3 V
